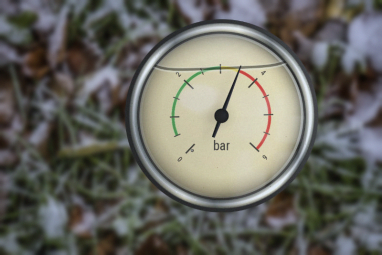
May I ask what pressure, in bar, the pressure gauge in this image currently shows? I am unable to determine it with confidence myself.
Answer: 3.5 bar
